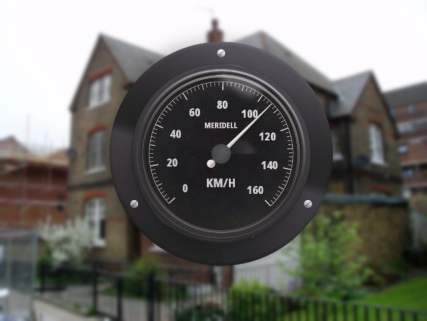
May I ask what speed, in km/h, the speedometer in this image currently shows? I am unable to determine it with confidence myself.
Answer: 106 km/h
